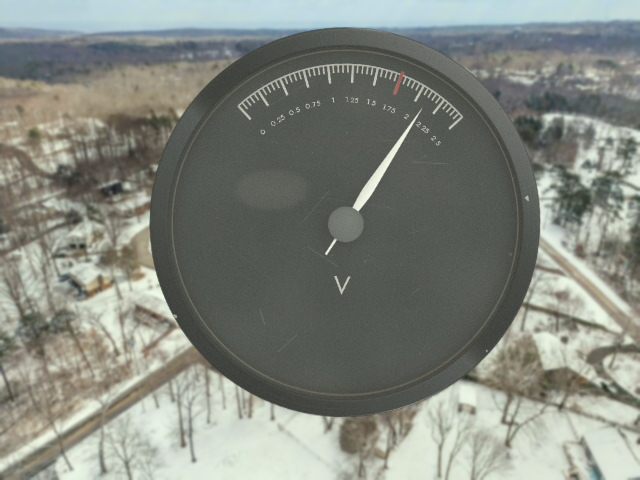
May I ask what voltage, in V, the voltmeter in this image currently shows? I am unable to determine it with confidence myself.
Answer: 2.1 V
